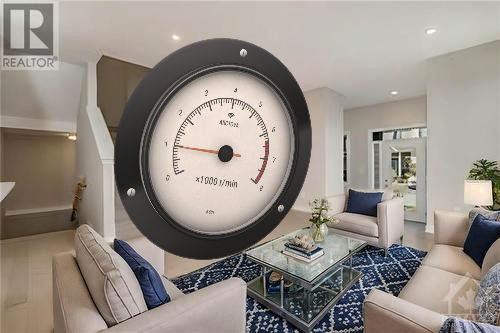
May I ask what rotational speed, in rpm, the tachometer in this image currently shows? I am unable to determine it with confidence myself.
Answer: 1000 rpm
